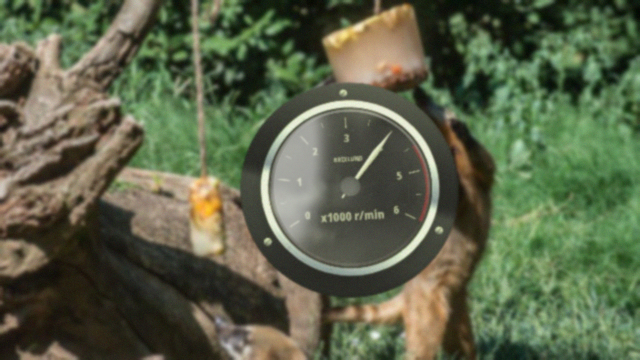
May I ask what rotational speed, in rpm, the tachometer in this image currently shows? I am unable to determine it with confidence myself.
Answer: 4000 rpm
